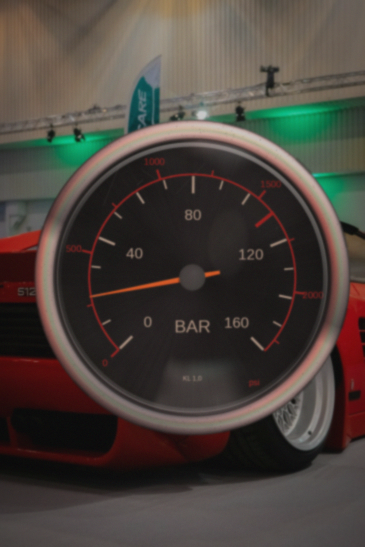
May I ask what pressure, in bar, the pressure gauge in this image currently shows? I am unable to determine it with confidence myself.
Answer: 20 bar
